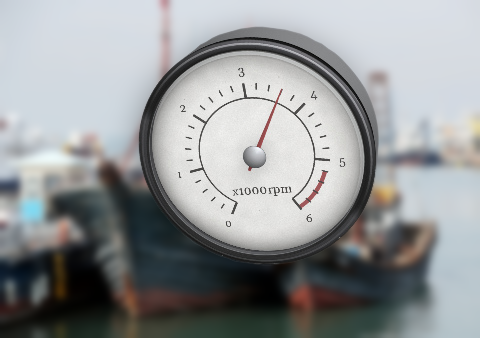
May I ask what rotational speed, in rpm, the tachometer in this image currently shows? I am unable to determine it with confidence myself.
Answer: 3600 rpm
